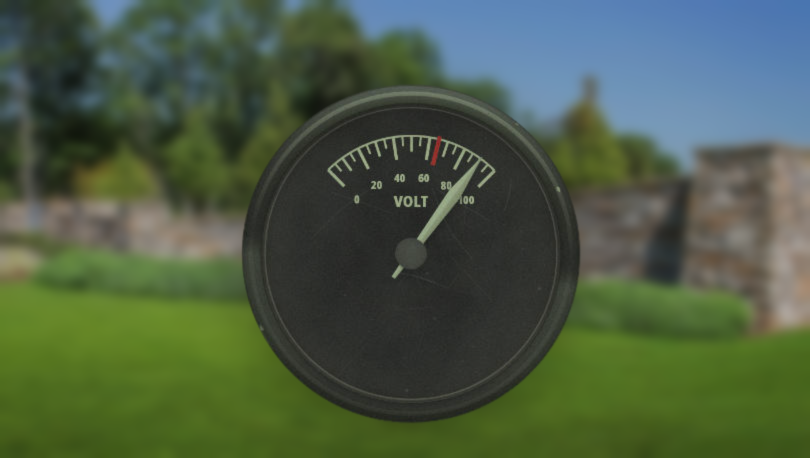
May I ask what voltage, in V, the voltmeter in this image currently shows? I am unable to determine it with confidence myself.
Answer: 90 V
